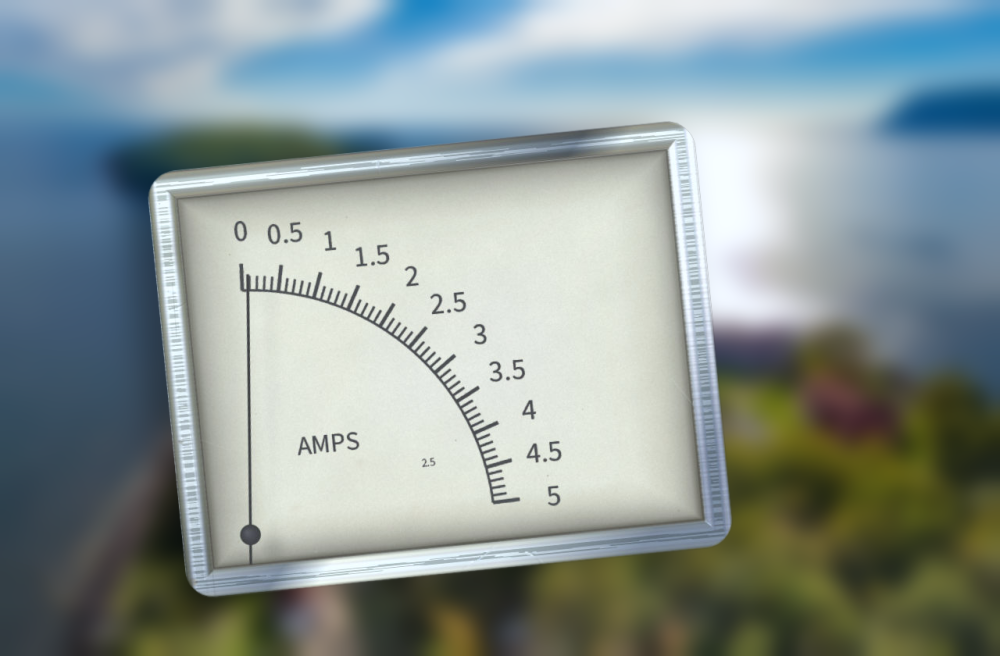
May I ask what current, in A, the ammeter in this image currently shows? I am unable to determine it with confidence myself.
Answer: 0.1 A
